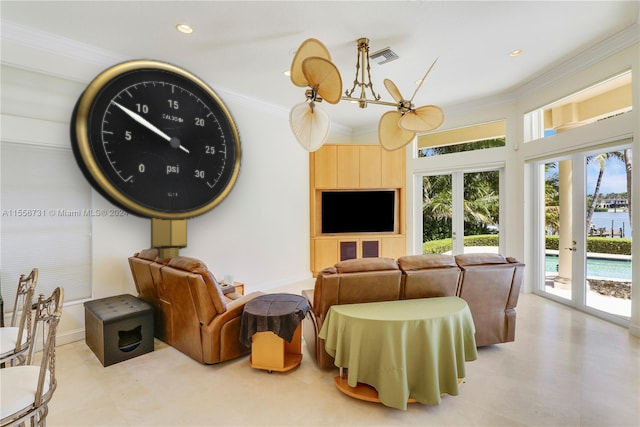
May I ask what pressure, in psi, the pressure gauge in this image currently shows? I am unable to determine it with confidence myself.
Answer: 8 psi
